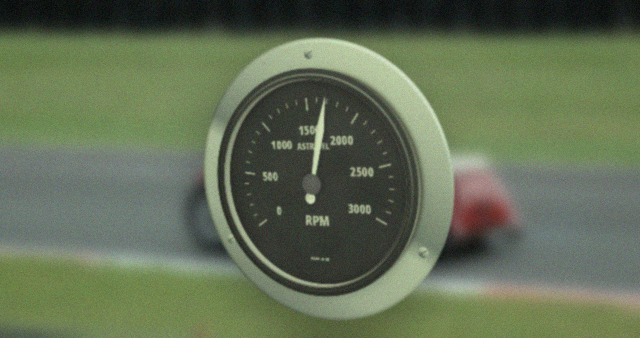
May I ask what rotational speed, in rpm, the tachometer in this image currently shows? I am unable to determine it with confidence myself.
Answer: 1700 rpm
